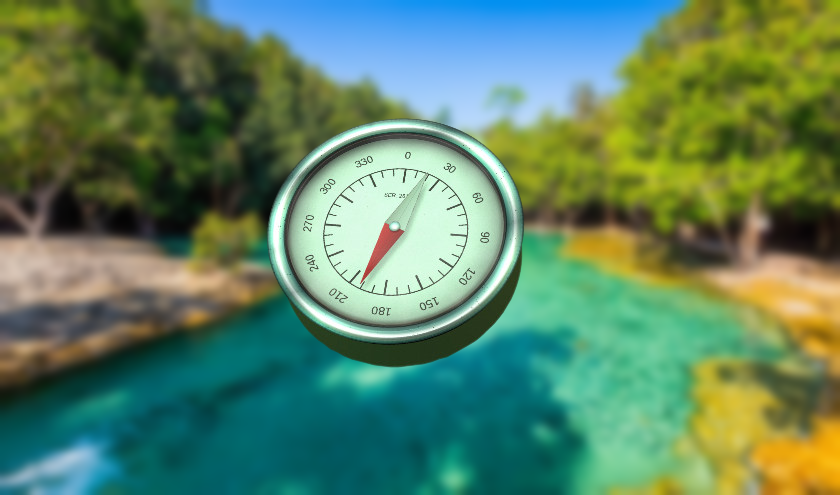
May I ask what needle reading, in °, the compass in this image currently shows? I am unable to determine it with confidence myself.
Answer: 200 °
